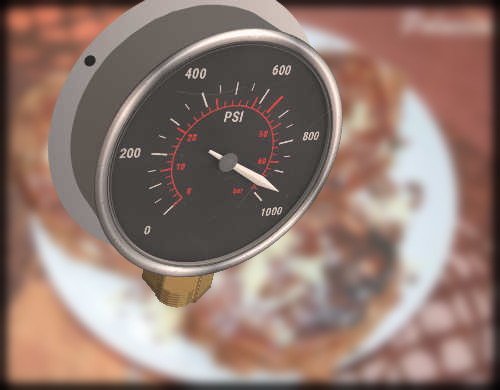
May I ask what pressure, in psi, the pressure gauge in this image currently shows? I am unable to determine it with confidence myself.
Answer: 950 psi
